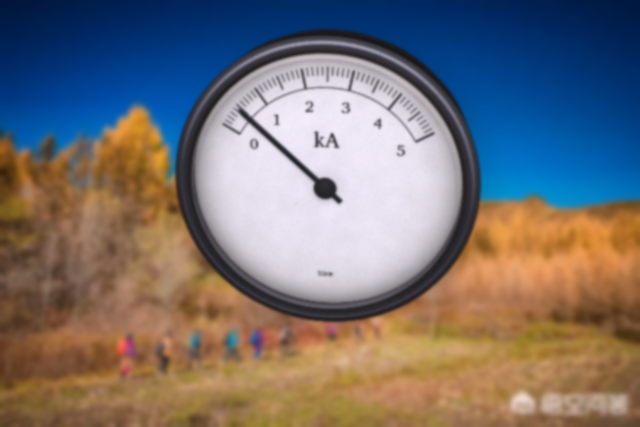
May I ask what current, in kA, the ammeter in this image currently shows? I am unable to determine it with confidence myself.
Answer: 0.5 kA
